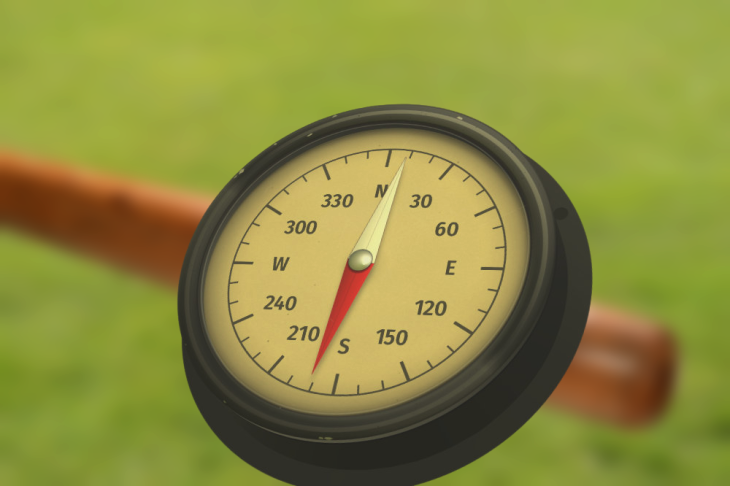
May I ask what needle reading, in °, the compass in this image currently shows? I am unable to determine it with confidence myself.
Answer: 190 °
